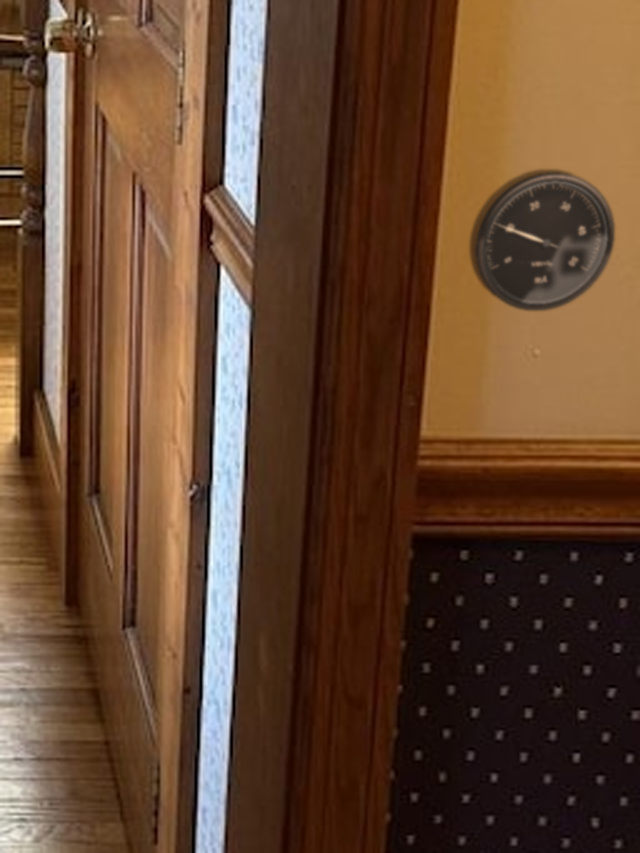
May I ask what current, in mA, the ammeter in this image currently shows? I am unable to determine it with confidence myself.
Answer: 10 mA
